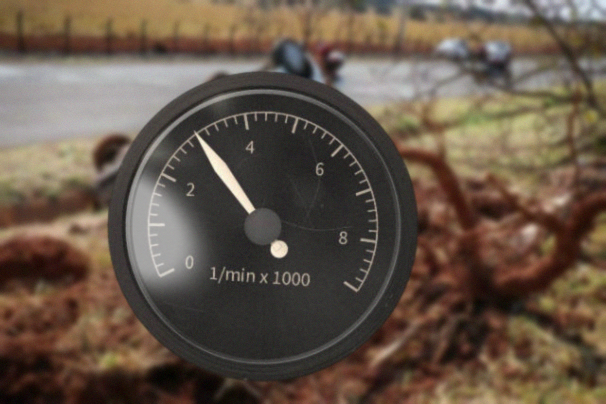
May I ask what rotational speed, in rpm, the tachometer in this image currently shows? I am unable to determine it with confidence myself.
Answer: 3000 rpm
